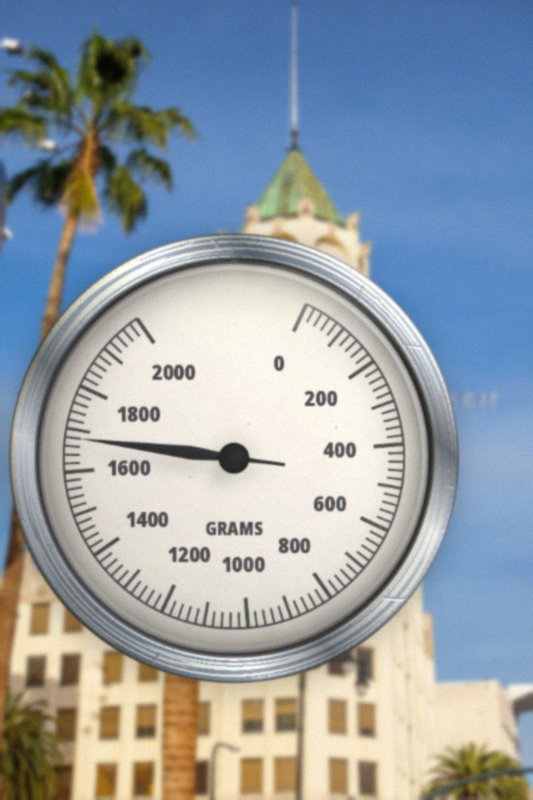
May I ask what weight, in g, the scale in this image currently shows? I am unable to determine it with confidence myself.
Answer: 1680 g
